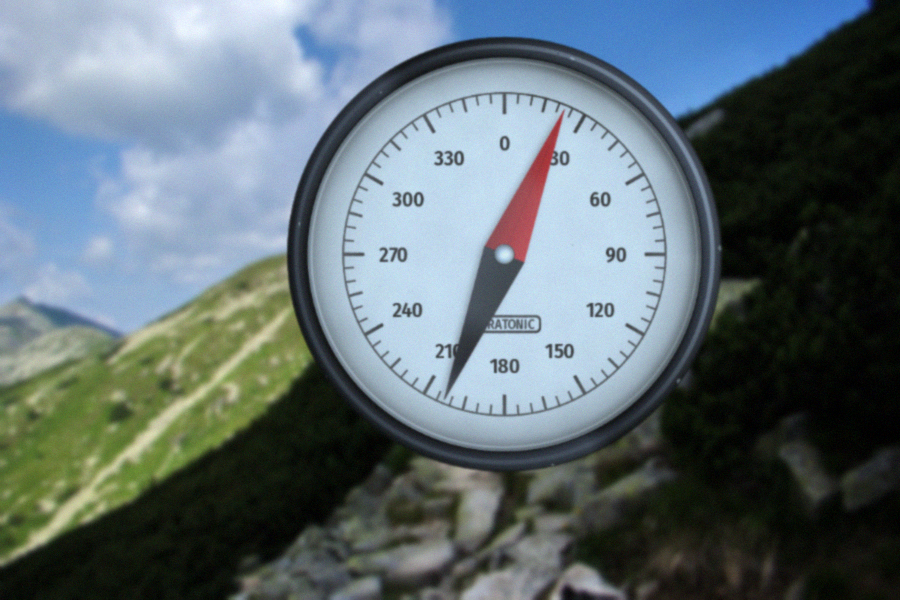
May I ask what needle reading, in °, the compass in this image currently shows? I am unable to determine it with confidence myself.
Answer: 22.5 °
